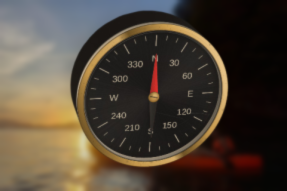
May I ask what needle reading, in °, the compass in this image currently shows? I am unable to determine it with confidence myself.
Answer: 0 °
